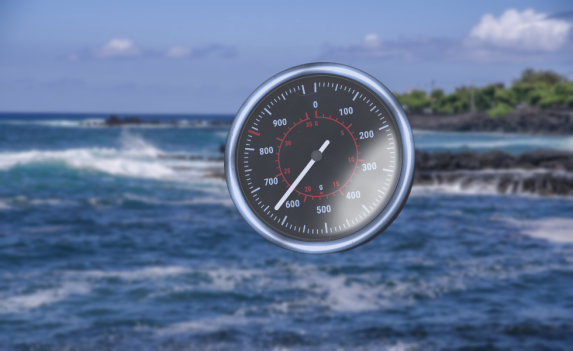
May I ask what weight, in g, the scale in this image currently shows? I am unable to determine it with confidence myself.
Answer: 630 g
